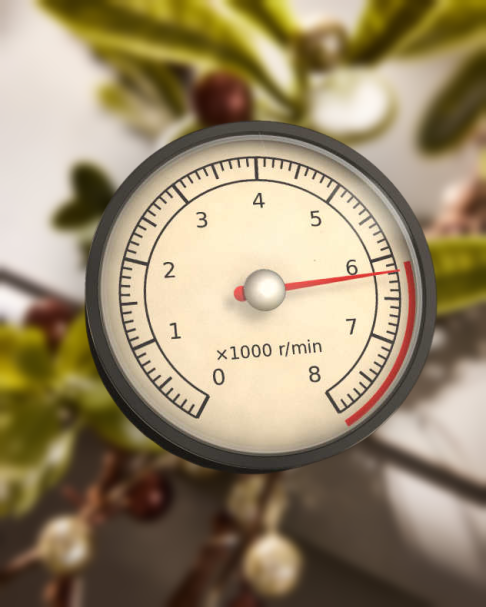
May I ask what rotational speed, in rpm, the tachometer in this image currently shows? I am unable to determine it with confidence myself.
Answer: 6200 rpm
